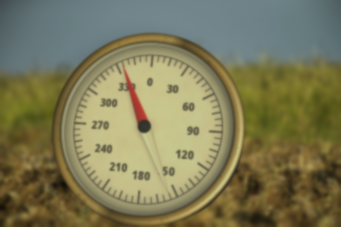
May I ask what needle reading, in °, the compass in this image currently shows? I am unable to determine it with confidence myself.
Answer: 335 °
